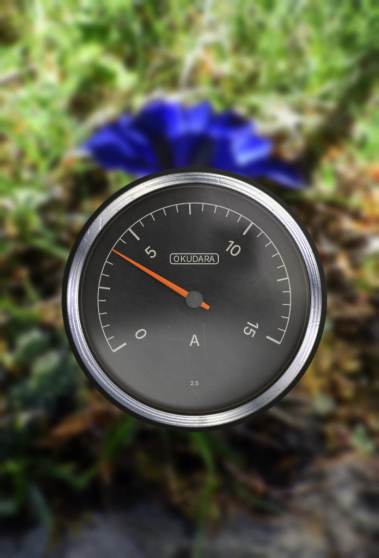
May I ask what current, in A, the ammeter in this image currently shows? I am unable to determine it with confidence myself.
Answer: 4 A
